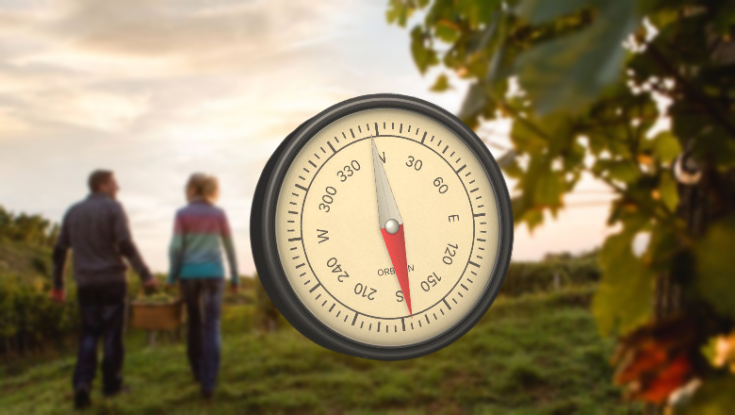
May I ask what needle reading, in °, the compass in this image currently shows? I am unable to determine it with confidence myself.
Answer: 175 °
